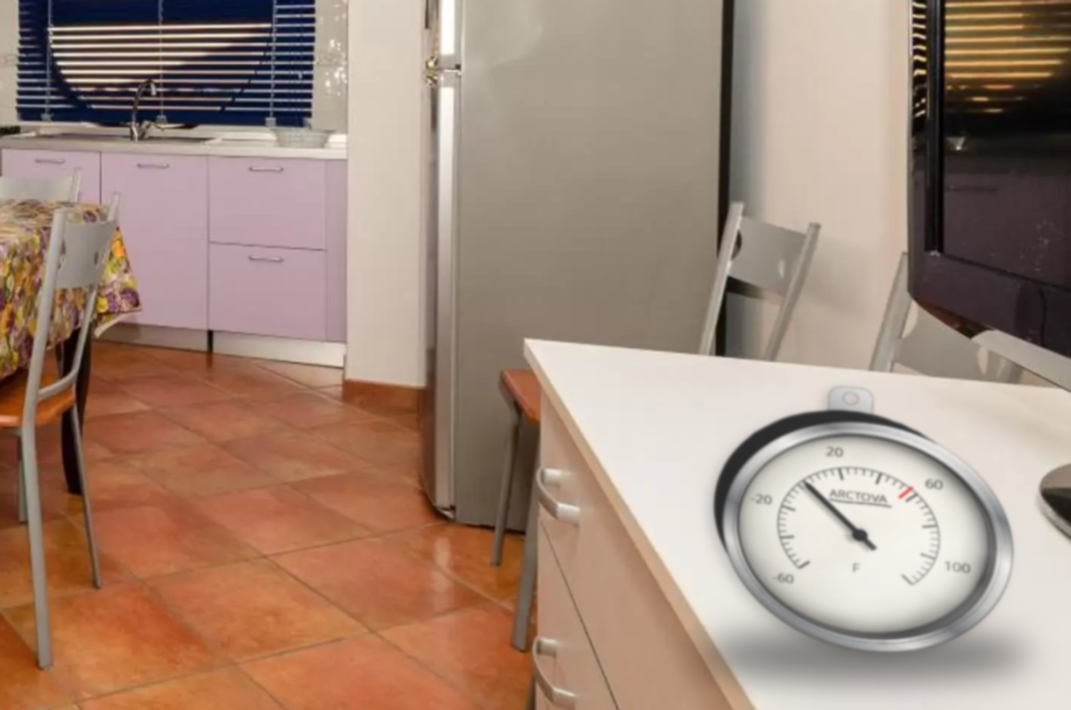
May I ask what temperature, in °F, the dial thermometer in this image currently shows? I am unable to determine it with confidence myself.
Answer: 0 °F
